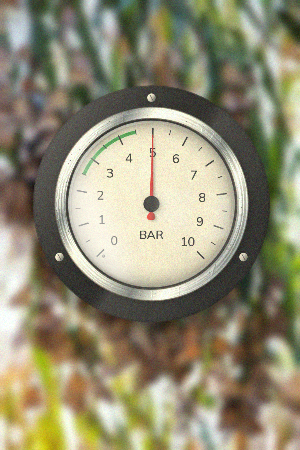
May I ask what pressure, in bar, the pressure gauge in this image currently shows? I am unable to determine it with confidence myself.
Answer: 5 bar
